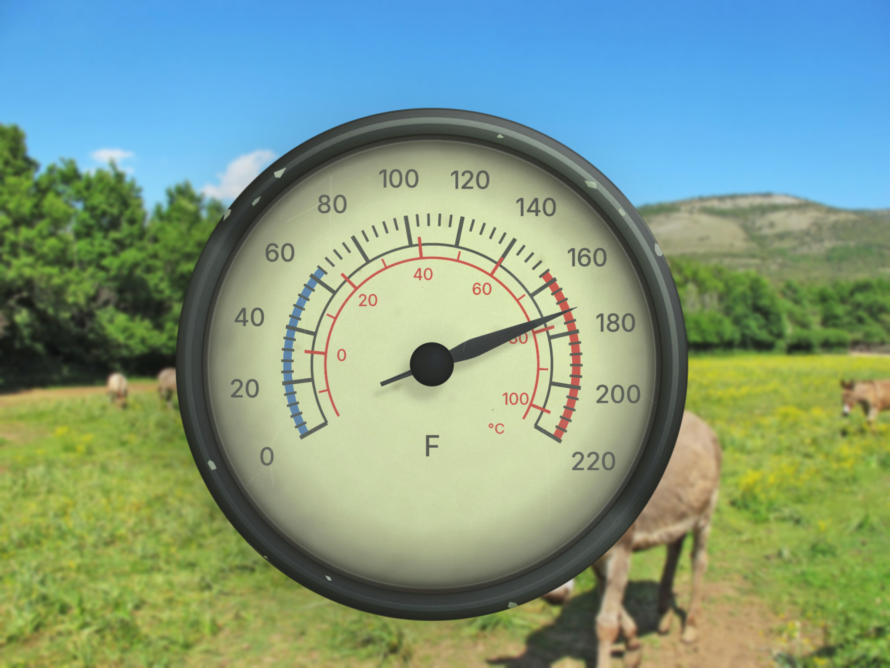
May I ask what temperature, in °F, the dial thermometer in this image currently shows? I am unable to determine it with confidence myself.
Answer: 172 °F
